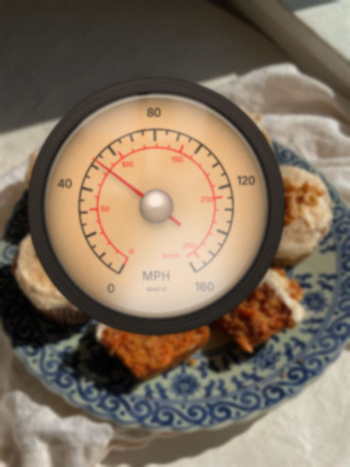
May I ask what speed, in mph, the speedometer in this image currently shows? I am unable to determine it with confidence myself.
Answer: 52.5 mph
